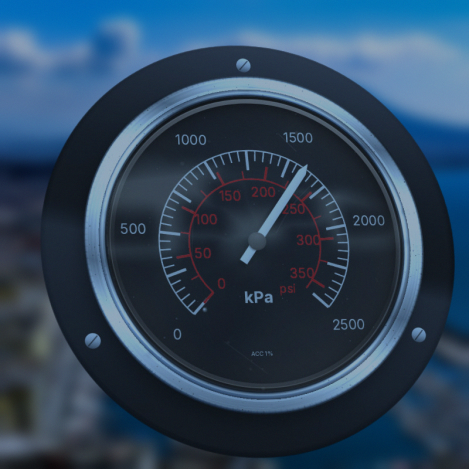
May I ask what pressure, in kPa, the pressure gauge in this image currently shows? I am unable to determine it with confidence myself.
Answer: 1600 kPa
